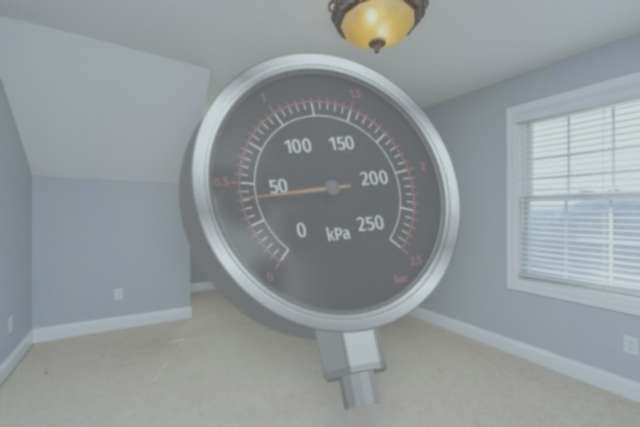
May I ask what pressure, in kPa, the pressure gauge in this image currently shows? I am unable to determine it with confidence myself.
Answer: 40 kPa
